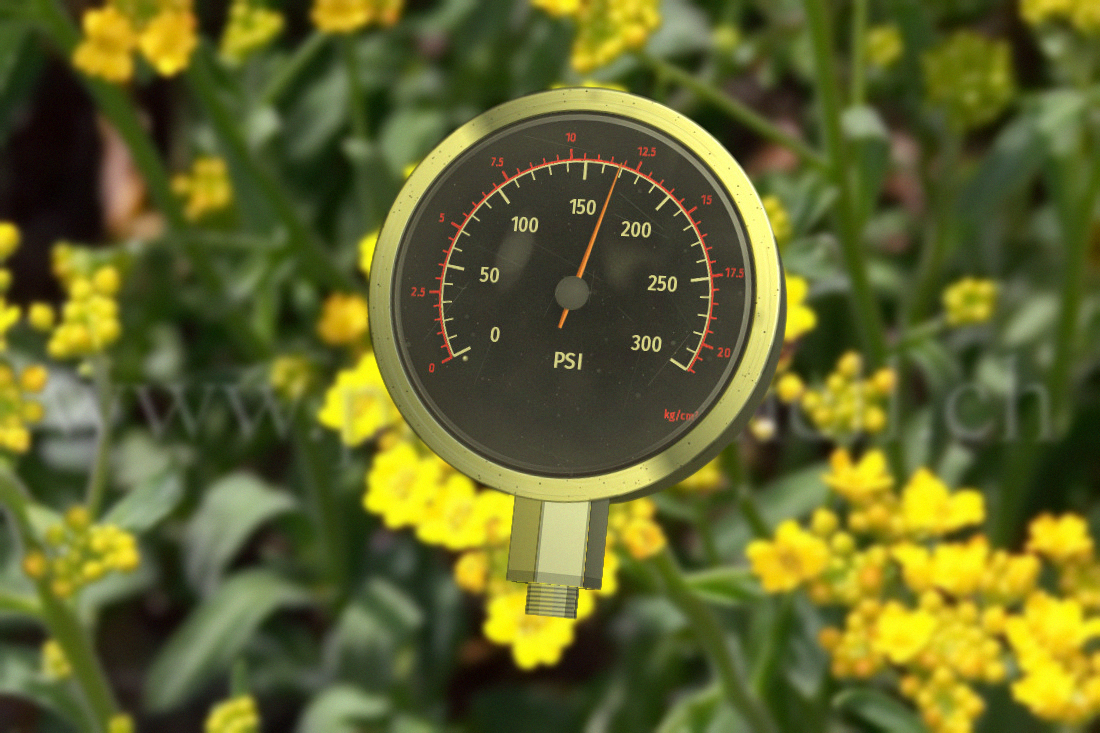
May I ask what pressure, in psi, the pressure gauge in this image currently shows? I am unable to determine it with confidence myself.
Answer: 170 psi
